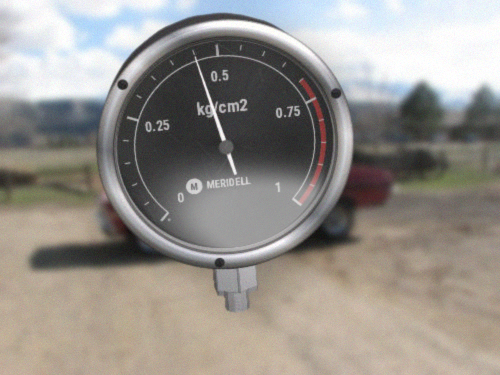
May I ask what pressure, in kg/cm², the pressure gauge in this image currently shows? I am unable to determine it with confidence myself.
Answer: 0.45 kg/cm²
